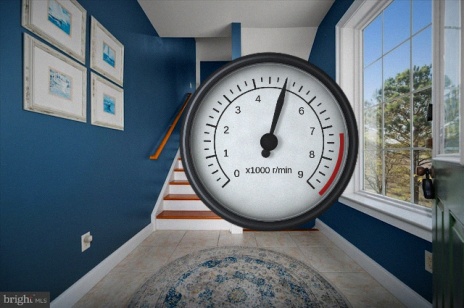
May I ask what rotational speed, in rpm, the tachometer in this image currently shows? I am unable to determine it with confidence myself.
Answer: 5000 rpm
